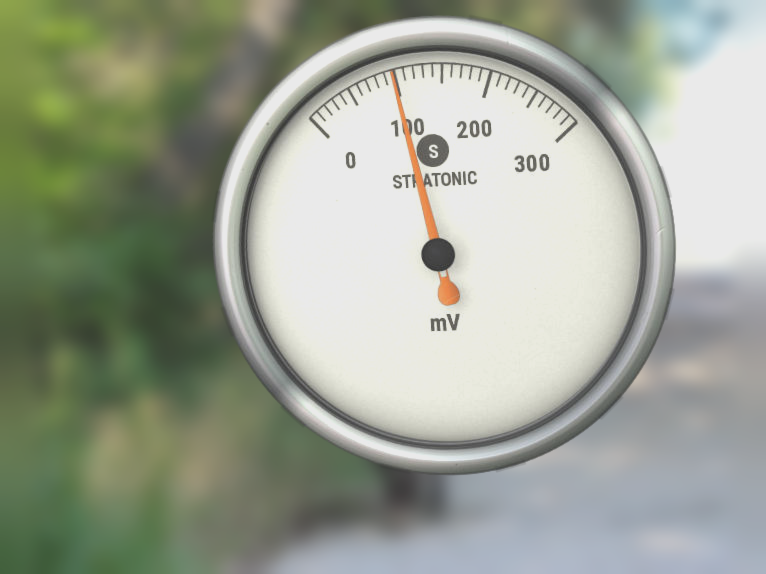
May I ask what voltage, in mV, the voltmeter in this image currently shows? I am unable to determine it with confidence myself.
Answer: 100 mV
